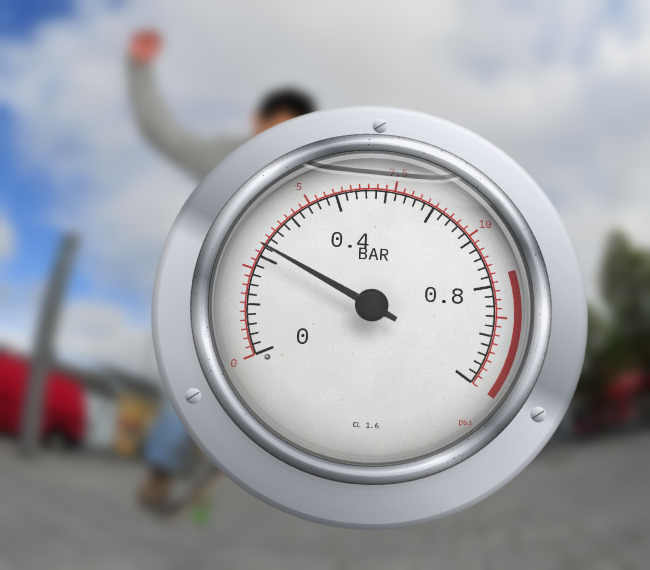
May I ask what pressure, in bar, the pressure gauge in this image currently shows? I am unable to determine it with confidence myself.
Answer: 0.22 bar
